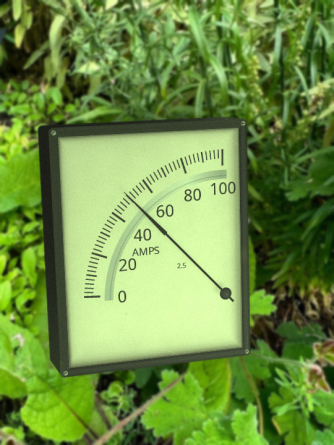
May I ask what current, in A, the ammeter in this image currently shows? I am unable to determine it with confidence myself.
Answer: 50 A
